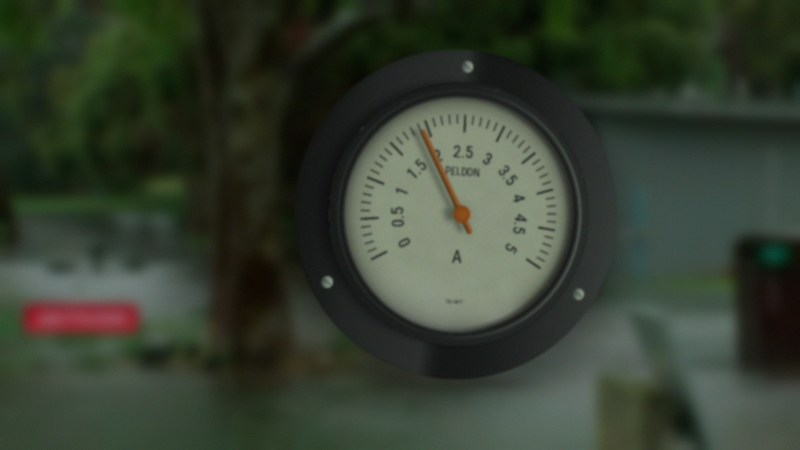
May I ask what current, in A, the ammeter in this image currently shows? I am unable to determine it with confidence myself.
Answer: 1.9 A
